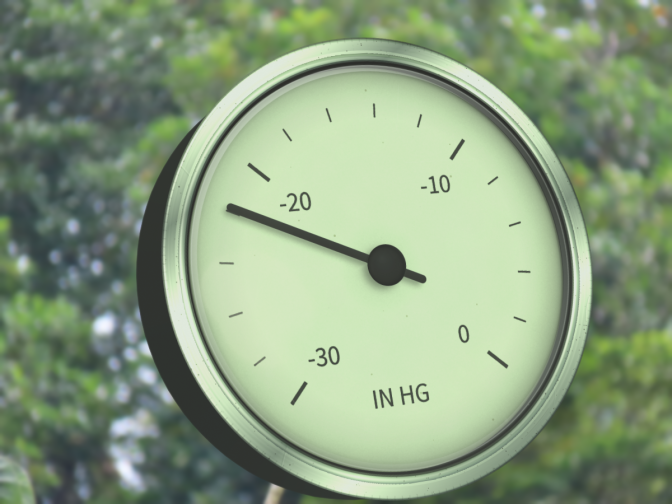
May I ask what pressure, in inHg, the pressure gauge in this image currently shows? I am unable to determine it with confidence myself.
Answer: -22 inHg
